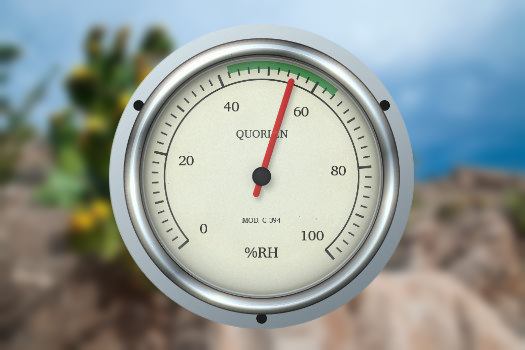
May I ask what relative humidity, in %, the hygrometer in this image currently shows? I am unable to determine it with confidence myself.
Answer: 55 %
